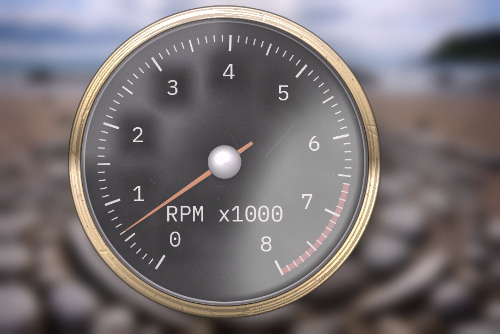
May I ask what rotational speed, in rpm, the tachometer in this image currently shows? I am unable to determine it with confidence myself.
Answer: 600 rpm
